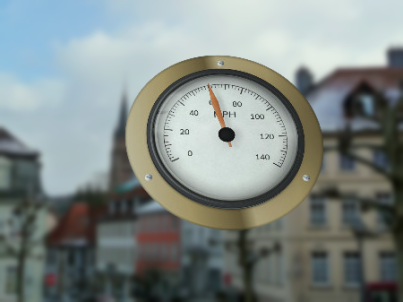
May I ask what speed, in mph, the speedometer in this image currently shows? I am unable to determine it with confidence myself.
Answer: 60 mph
